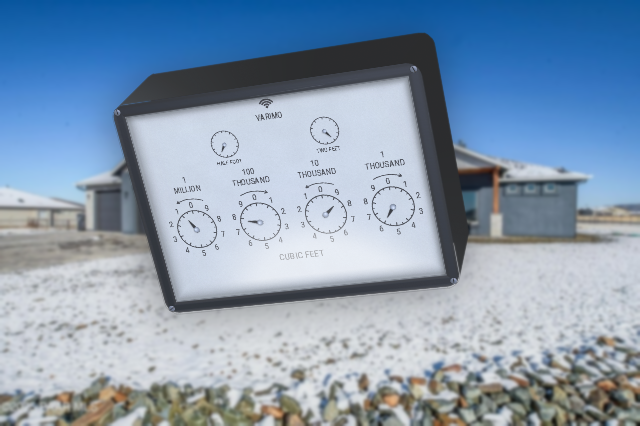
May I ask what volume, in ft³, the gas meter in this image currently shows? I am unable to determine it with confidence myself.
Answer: 78600 ft³
